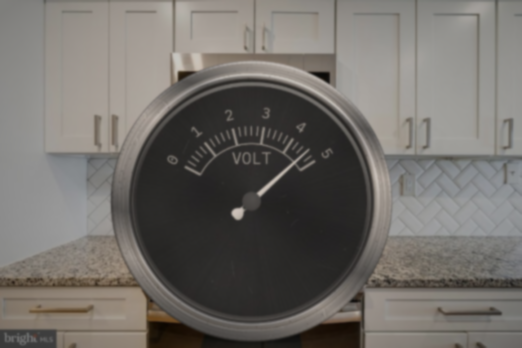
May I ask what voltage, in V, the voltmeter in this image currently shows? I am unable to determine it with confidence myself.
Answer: 4.6 V
